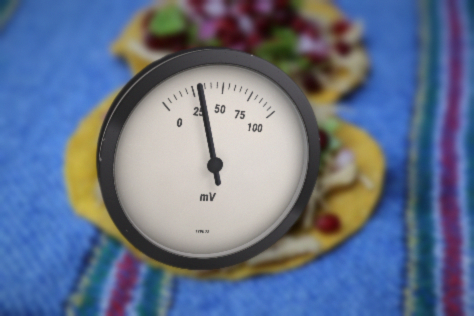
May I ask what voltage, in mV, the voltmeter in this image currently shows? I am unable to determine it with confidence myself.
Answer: 30 mV
